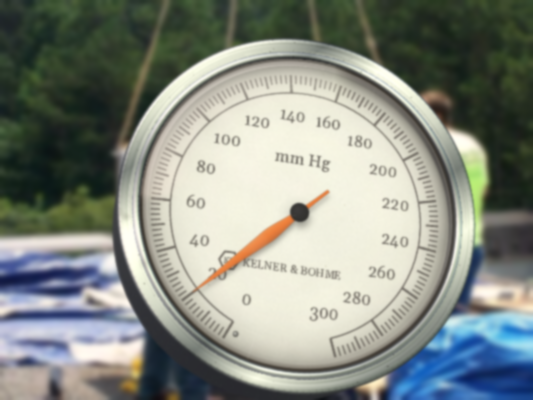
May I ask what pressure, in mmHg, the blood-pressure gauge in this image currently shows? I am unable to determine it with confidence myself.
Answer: 20 mmHg
